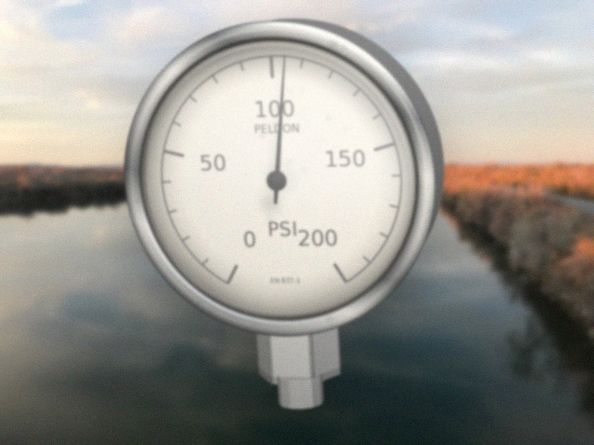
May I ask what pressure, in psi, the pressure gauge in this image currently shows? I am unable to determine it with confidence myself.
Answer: 105 psi
